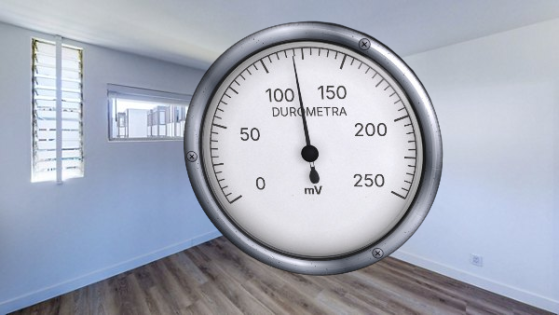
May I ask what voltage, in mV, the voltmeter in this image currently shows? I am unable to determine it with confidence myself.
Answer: 120 mV
